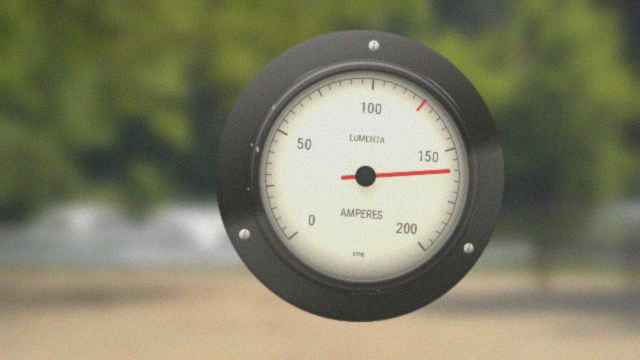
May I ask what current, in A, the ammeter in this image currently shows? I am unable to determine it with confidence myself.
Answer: 160 A
